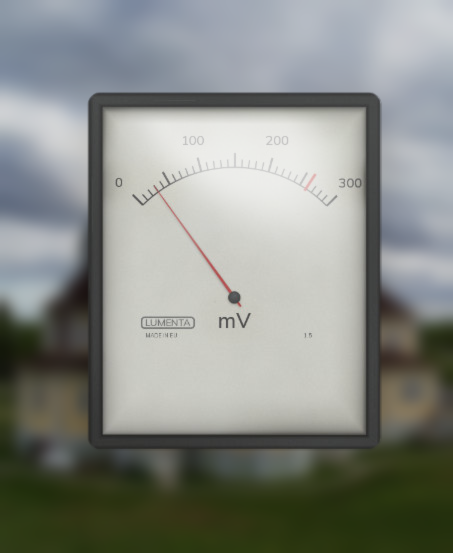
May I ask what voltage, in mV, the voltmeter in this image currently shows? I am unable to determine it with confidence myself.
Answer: 30 mV
